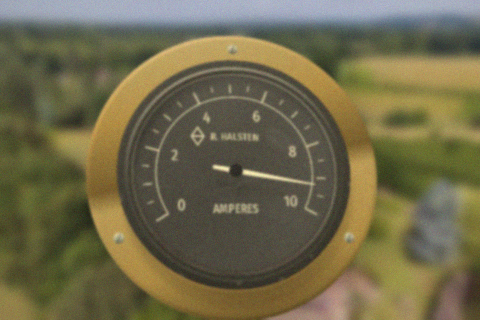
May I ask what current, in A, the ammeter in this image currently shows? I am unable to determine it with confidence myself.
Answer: 9.25 A
